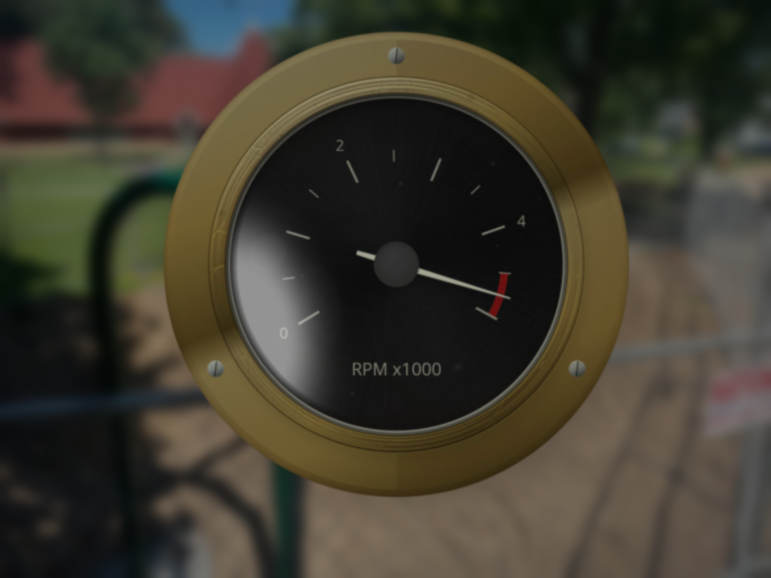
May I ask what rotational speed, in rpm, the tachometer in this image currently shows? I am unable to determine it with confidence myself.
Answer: 4750 rpm
